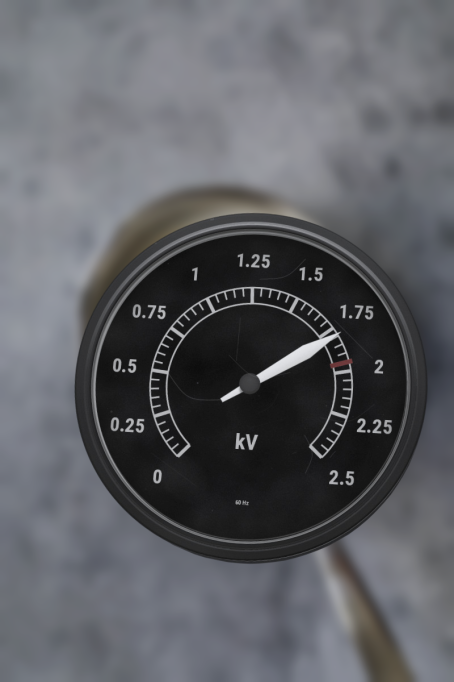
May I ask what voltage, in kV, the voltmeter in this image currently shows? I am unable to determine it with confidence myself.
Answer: 1.8 kV
